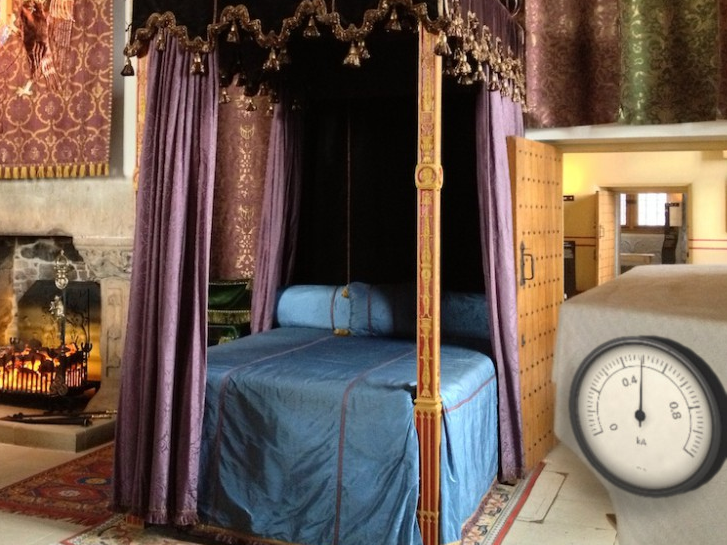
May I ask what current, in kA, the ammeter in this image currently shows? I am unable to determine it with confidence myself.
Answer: 0.5 kA
